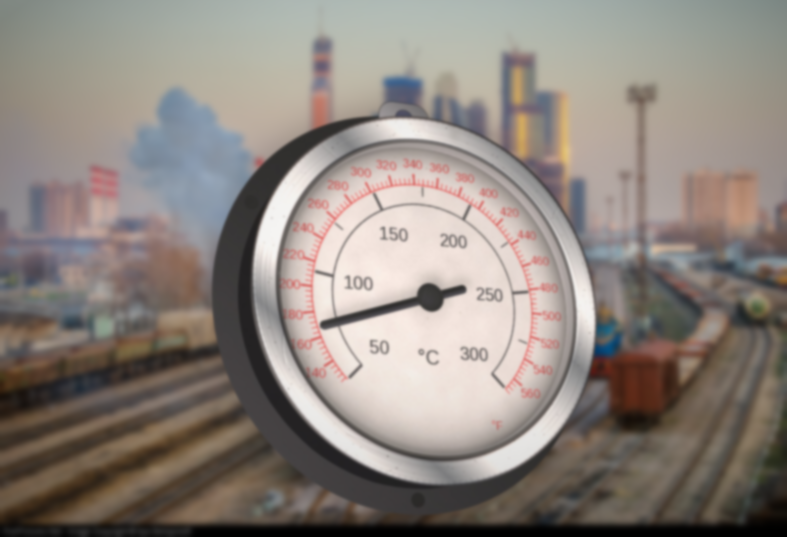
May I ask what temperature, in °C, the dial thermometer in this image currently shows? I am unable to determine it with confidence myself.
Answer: 75 °C
